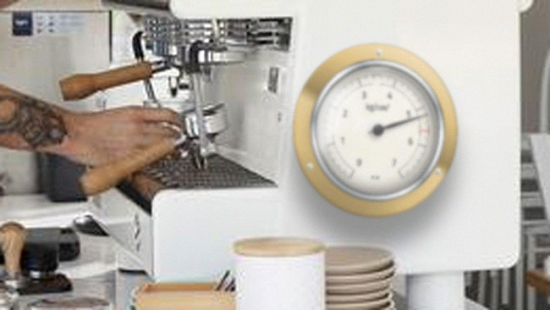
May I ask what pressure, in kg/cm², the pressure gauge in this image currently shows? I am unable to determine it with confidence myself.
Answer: 5.2 kg/cm²
